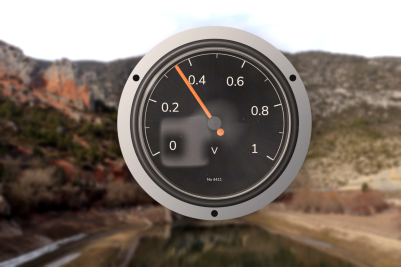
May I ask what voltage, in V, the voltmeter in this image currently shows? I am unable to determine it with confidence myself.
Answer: 0.35 V
